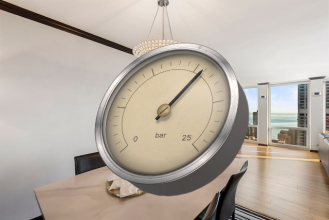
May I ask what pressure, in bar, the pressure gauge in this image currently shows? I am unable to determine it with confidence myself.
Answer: 16 bar
